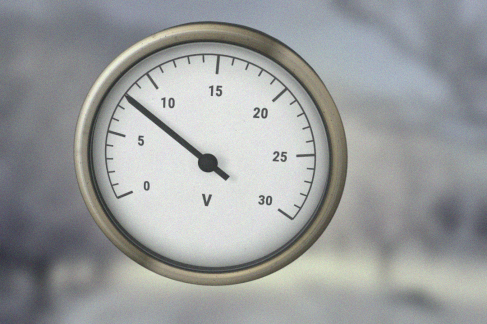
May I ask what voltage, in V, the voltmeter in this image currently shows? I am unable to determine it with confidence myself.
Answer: 8 V
